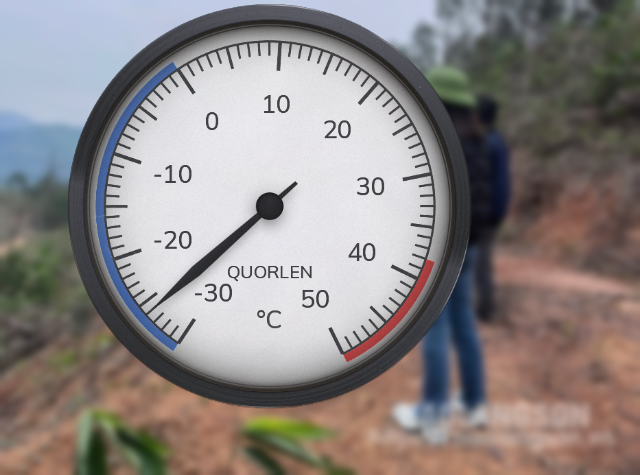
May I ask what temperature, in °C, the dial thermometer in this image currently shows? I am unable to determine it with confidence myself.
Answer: -26 °C
